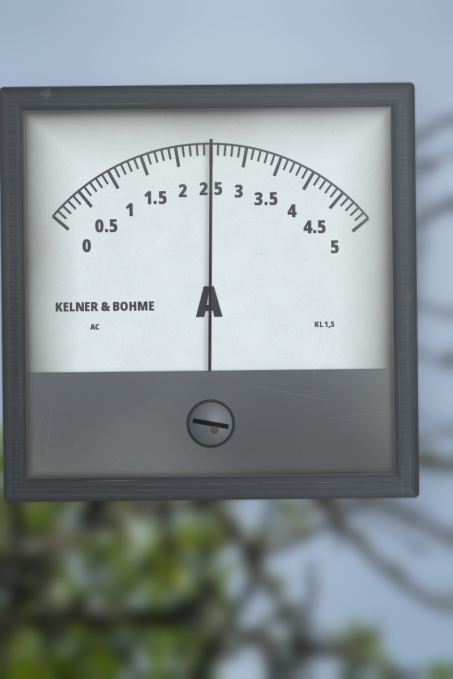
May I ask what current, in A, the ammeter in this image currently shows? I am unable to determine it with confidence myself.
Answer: 2.5 A
